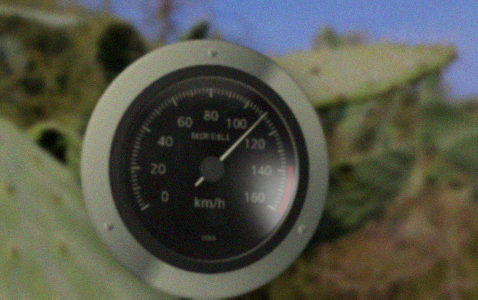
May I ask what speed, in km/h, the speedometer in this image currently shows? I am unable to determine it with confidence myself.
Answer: 110 km/h
